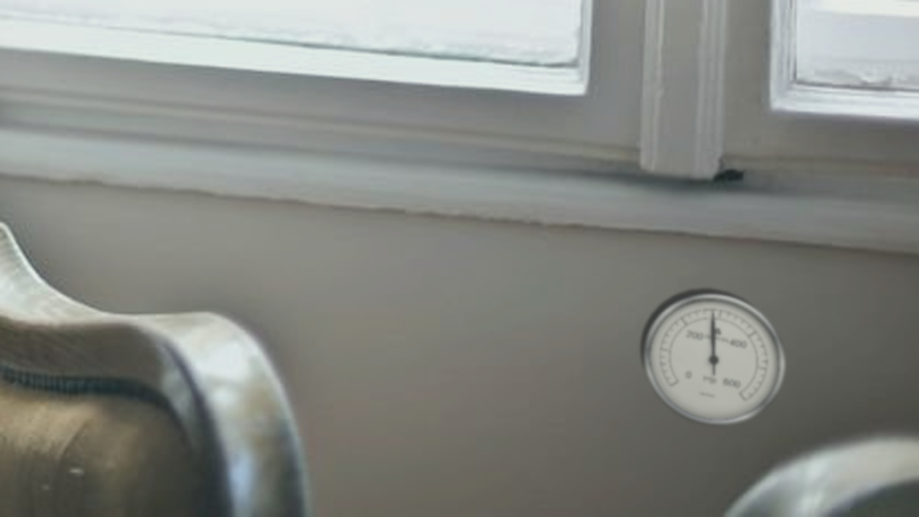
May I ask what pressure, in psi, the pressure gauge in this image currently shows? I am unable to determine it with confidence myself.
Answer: 280 psi
